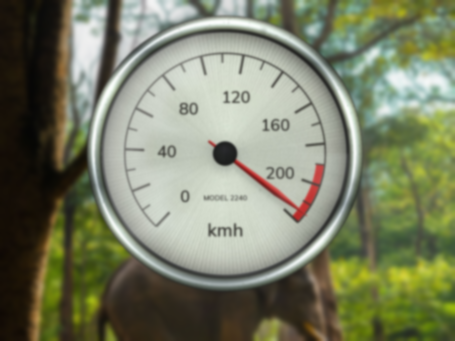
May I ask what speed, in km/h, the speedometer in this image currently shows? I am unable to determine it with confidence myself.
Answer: 215 km/h
